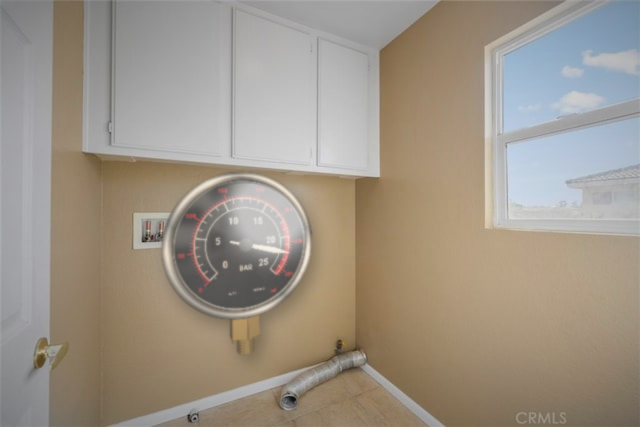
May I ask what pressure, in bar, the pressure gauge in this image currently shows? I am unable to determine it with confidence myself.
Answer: 22 bar
